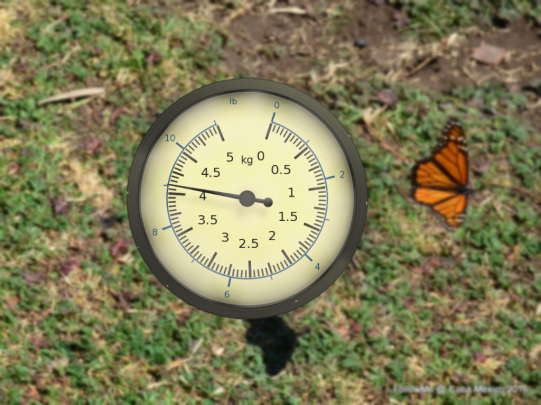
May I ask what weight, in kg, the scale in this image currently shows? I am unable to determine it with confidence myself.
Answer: 4.1 kg
